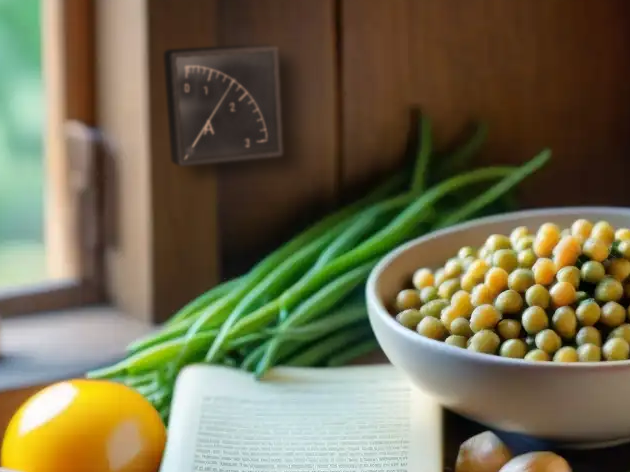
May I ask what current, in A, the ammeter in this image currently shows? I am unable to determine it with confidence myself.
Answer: 1.6 A
